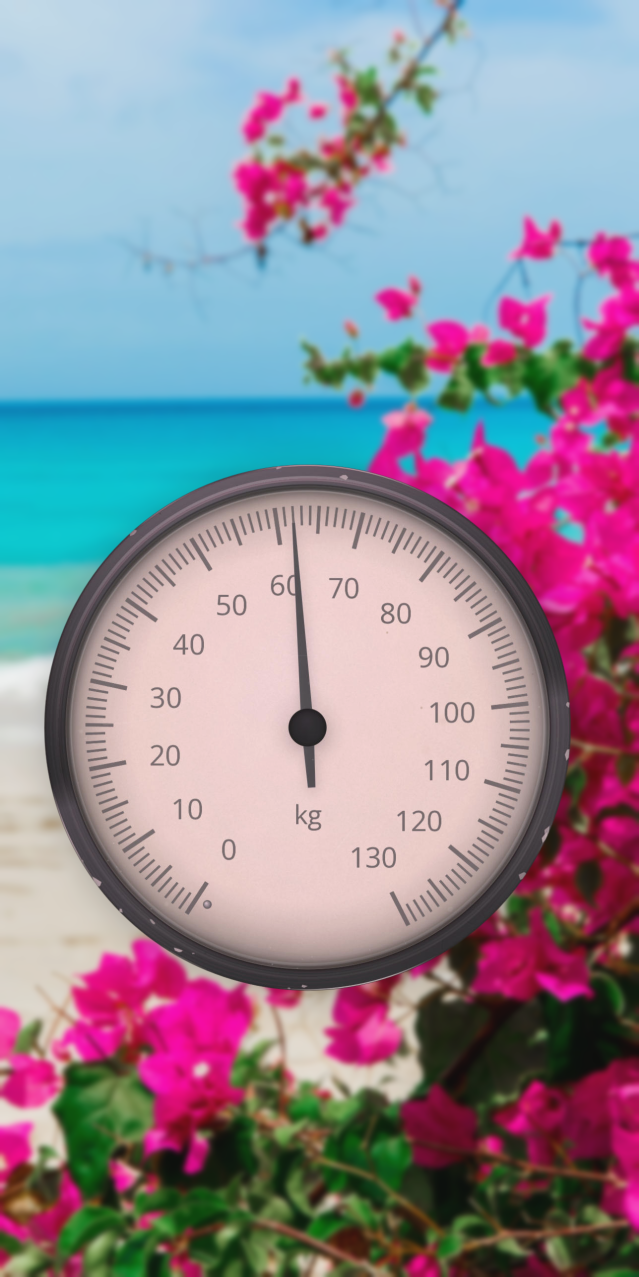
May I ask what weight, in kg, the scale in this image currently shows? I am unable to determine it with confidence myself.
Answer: 62 kg
